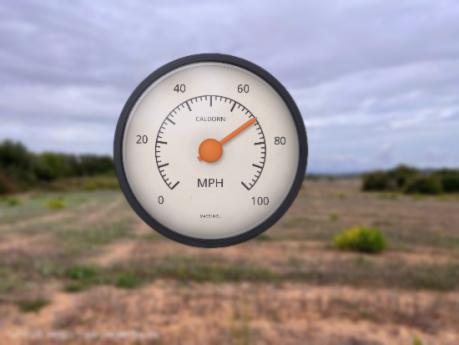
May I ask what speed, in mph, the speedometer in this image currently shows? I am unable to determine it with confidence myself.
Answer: 70 mph
